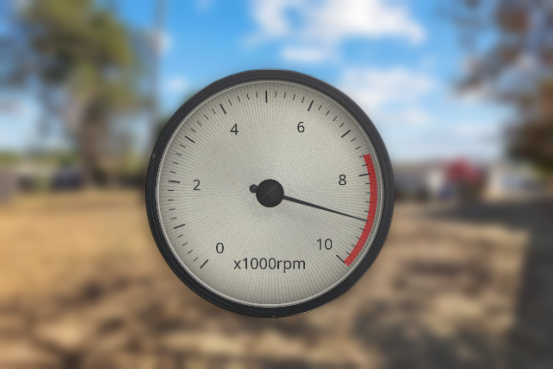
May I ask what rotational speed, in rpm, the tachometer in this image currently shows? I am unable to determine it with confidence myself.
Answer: 9000 rpm
